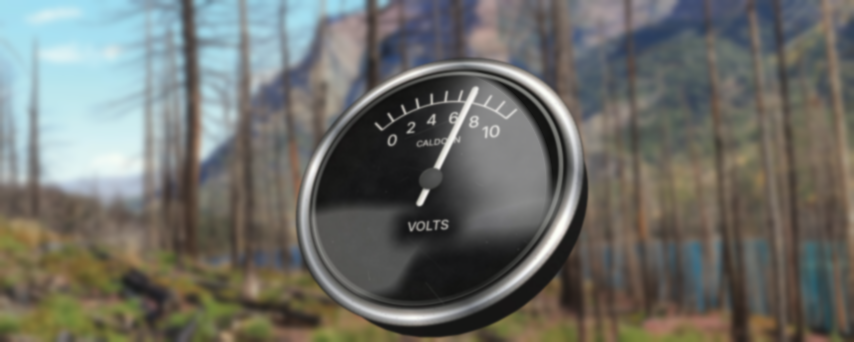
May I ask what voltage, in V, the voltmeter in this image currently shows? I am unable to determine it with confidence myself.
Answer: 7 V
